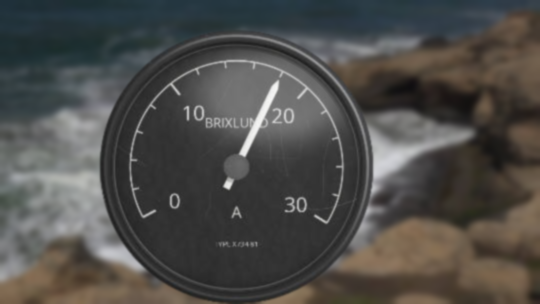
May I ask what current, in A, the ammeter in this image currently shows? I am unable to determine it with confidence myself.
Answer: 18 A
